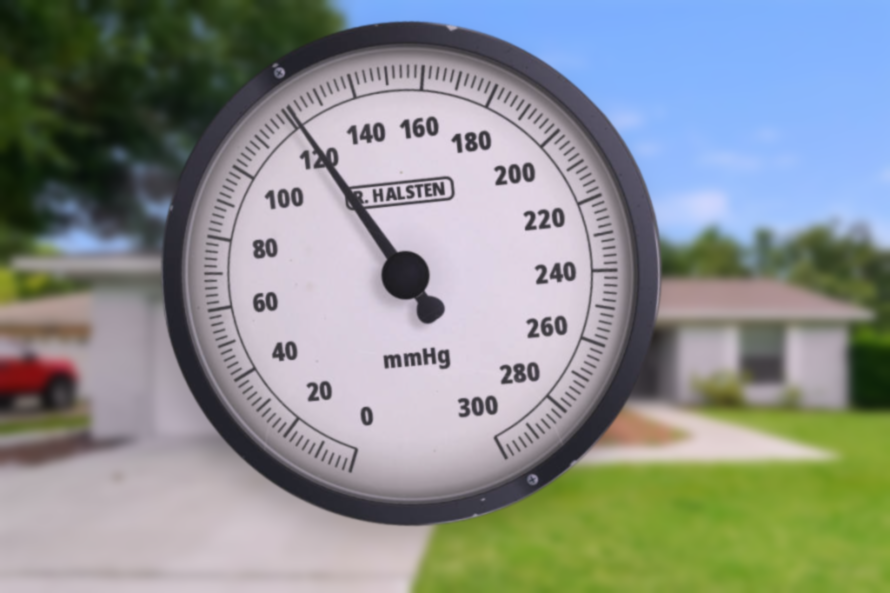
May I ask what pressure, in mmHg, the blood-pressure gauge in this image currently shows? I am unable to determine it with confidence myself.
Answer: 122 mmHg
